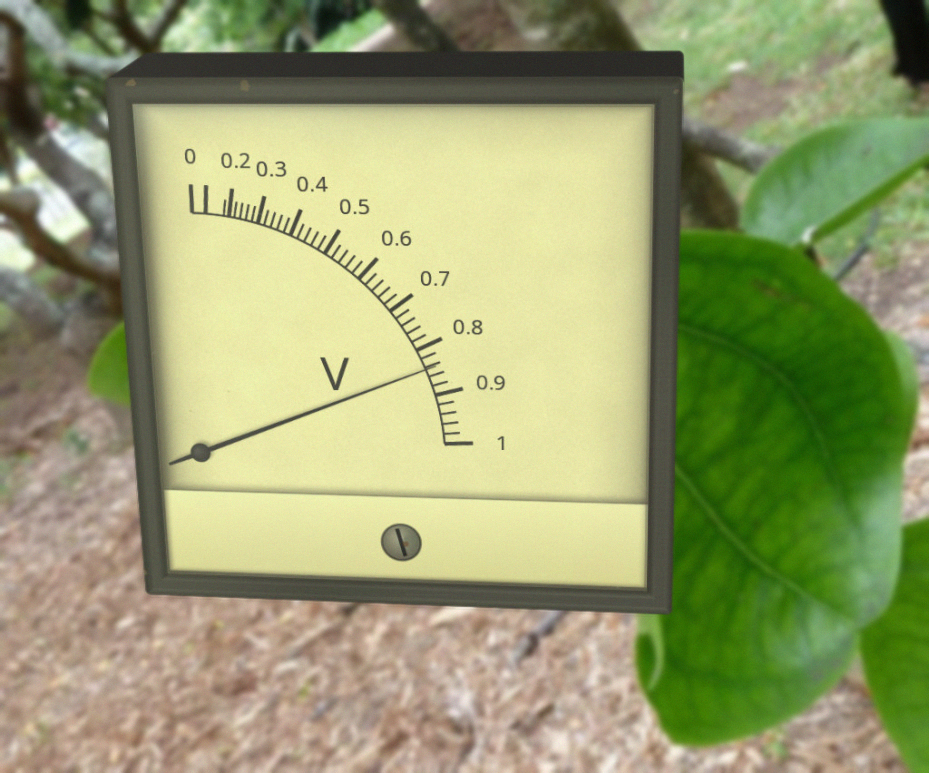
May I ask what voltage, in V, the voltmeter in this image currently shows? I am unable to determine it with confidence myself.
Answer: 0.84 V
